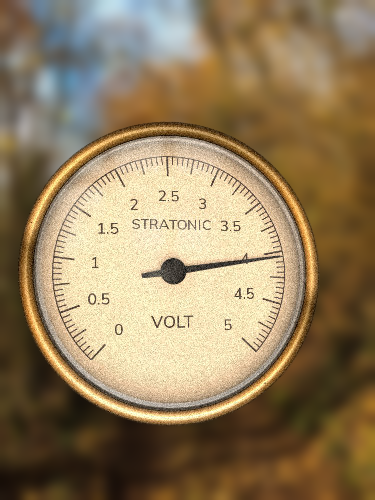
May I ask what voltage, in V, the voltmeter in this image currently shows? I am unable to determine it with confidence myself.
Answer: 4.05 V
